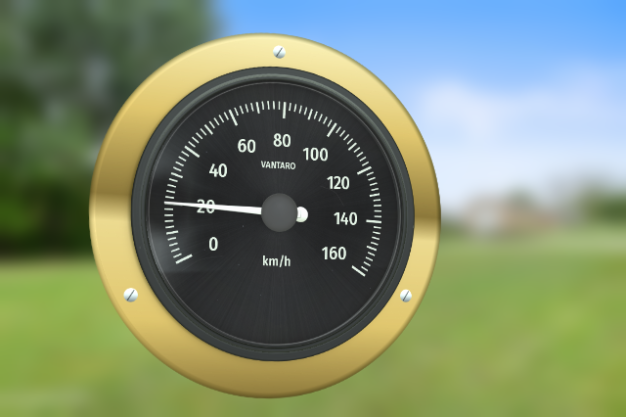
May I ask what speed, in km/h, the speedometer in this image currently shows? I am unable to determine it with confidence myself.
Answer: 20 km/h
